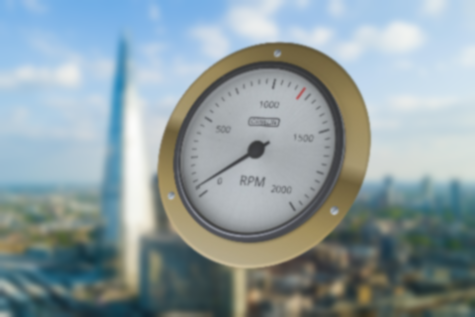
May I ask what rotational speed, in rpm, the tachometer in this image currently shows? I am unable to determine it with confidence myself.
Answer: 50 rpm
